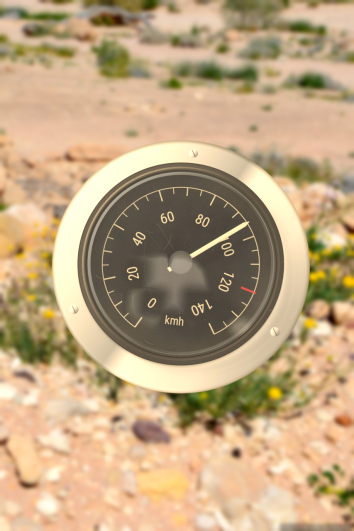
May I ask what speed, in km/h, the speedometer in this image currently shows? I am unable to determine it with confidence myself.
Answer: 95 km/h
